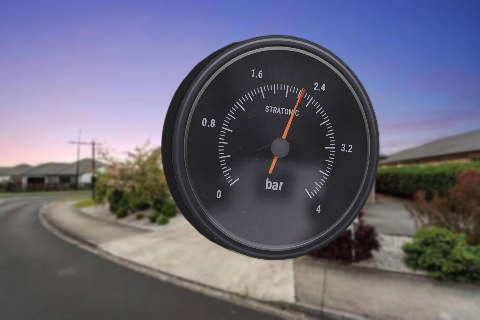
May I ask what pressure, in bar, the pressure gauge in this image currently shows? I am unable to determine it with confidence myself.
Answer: 2.2 bar
